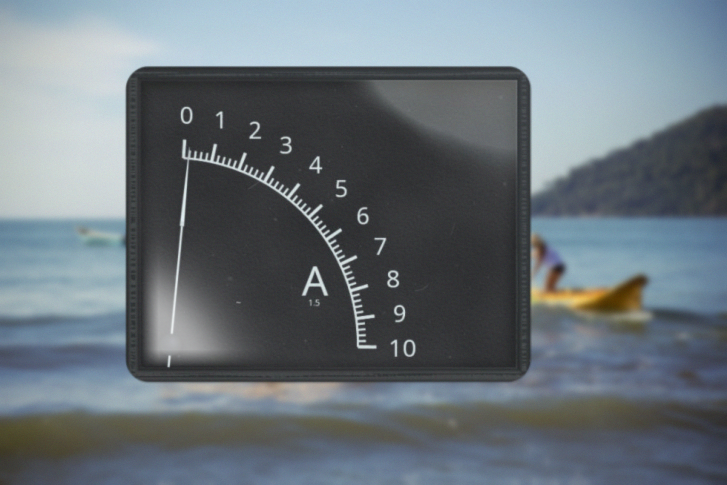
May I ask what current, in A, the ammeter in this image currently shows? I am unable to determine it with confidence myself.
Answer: 0.2 A
